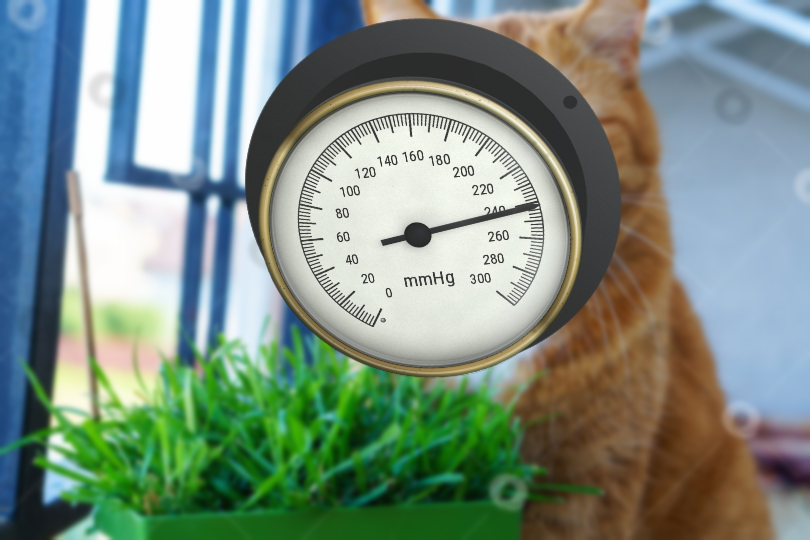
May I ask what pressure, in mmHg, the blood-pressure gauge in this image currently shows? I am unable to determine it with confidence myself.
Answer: 240 mmHg
